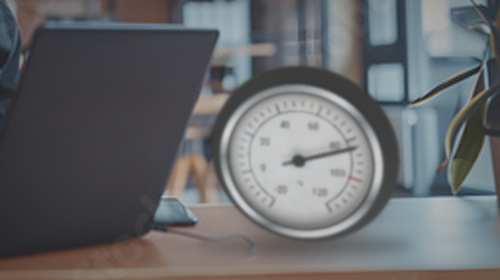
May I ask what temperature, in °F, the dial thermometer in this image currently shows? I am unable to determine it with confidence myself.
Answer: 84 °F
